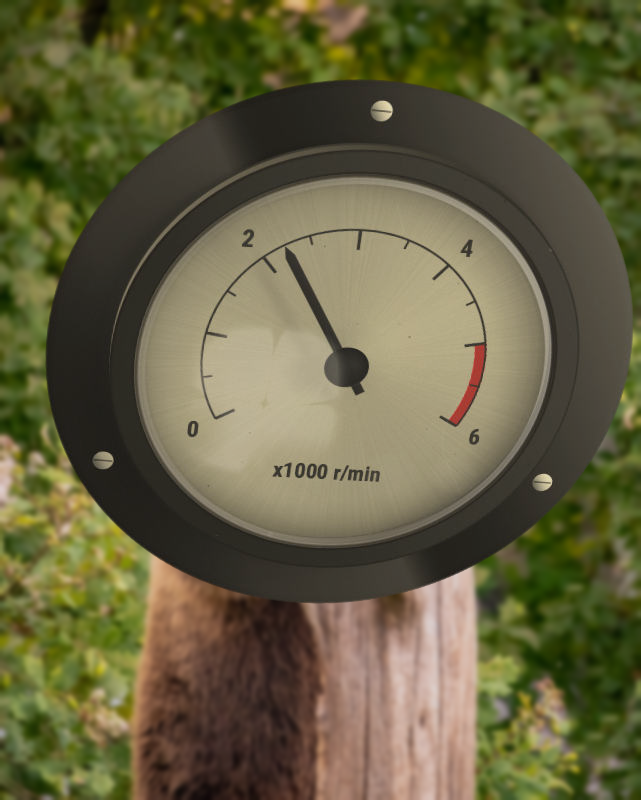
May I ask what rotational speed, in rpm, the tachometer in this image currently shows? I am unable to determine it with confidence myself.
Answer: 2250 rpm
